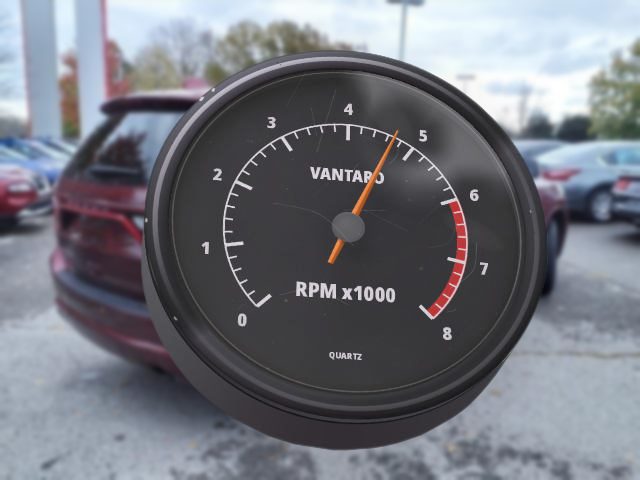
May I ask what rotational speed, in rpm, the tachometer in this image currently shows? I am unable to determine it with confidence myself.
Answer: 4700 rpm
